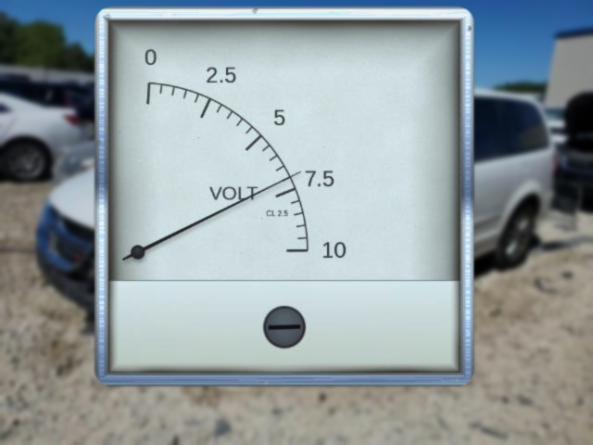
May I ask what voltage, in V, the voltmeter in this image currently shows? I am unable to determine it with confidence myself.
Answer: 7 V
